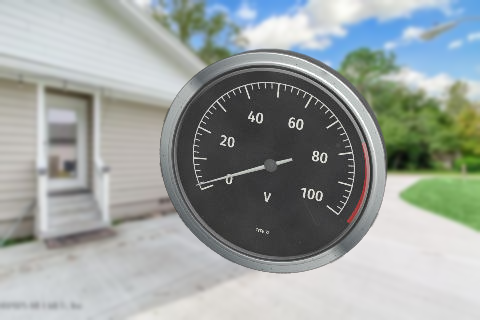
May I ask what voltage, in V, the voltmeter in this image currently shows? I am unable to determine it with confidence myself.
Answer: 2 V
